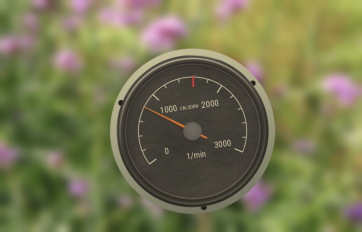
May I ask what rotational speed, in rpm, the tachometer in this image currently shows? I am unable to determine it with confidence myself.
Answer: 800 rpm
